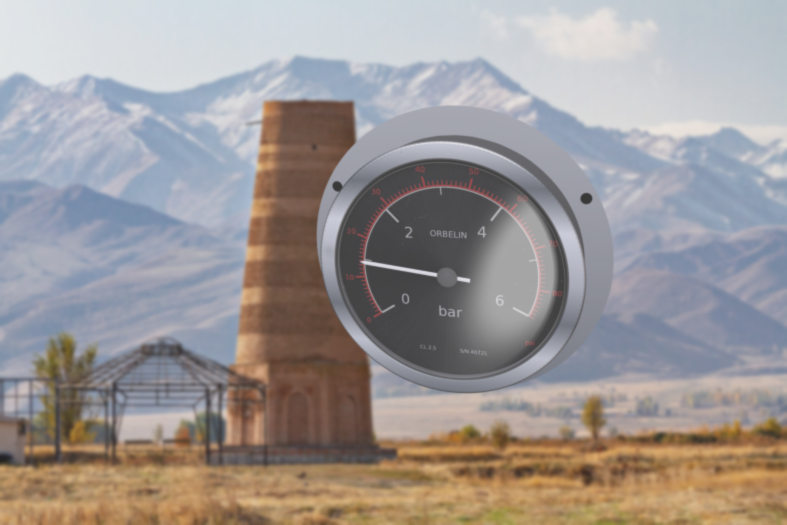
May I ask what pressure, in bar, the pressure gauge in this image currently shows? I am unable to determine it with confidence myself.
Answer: 1 bar
